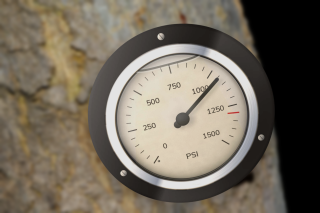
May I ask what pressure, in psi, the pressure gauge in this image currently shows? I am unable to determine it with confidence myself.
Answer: 1050 psi
